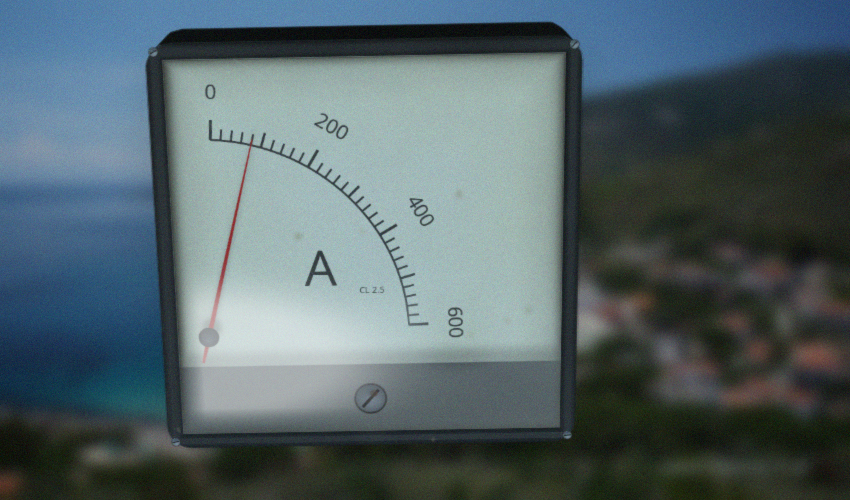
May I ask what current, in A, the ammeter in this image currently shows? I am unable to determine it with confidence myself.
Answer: 80 A
